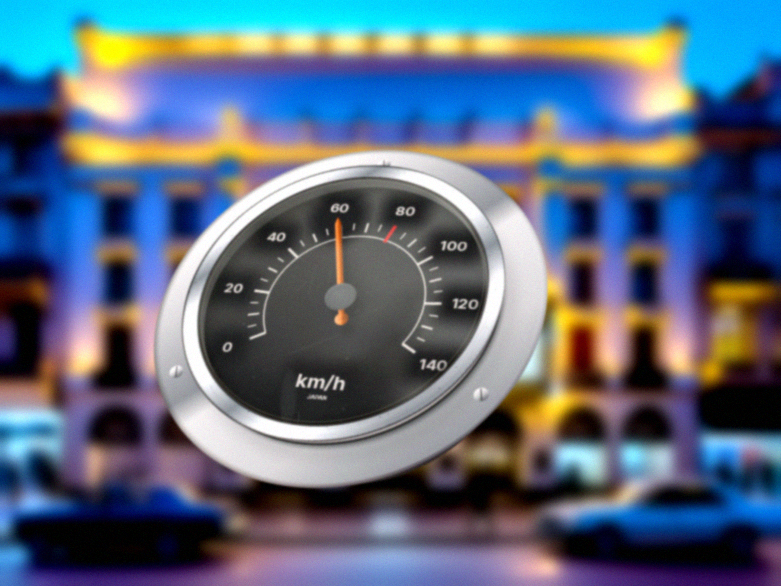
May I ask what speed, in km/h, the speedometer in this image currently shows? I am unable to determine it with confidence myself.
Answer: 60 km/h
